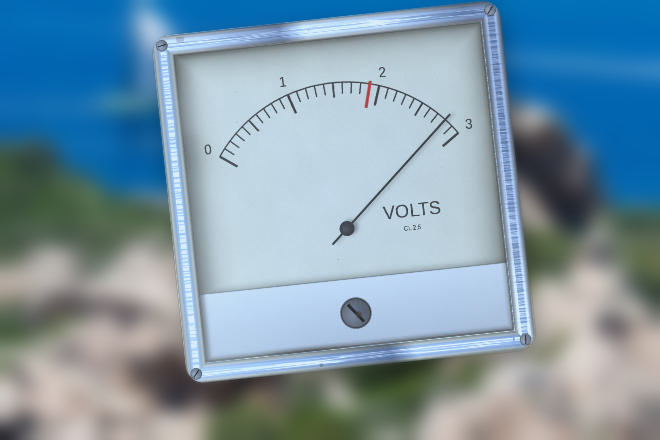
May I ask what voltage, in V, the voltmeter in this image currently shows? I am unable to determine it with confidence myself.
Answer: 2.8 V
